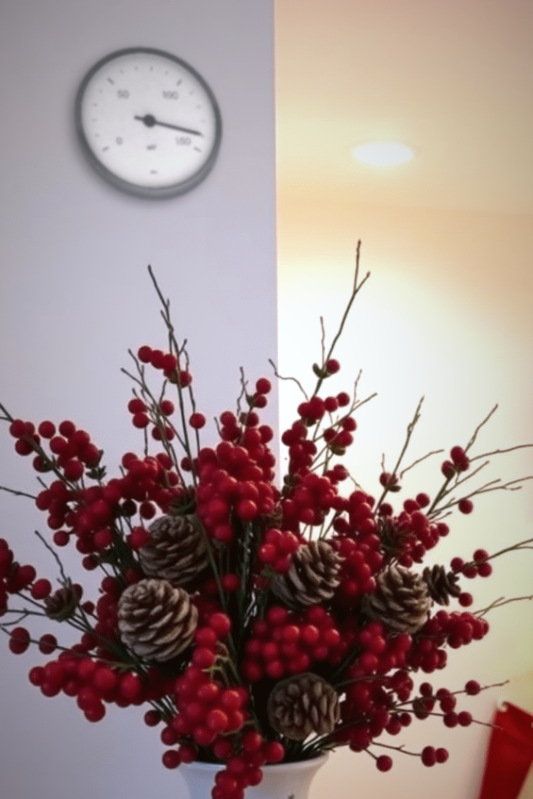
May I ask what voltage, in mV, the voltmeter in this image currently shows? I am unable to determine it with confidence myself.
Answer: 140 mV
